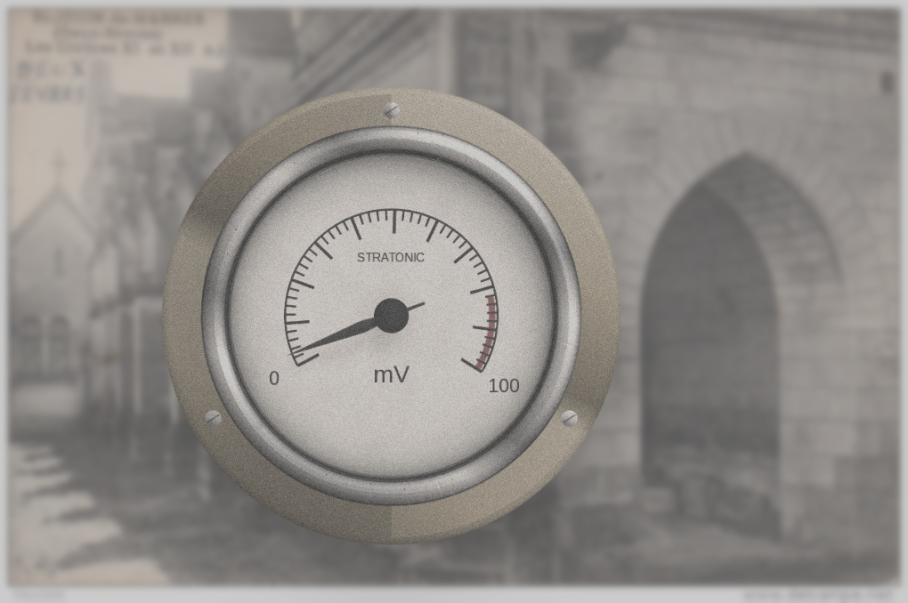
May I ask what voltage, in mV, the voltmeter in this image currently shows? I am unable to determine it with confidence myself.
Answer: 3 mV
